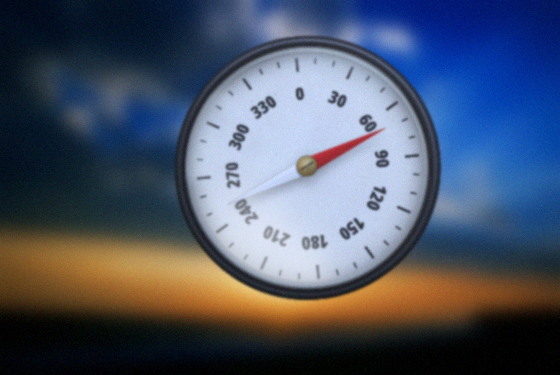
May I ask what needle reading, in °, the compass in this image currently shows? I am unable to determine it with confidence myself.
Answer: 70 °
